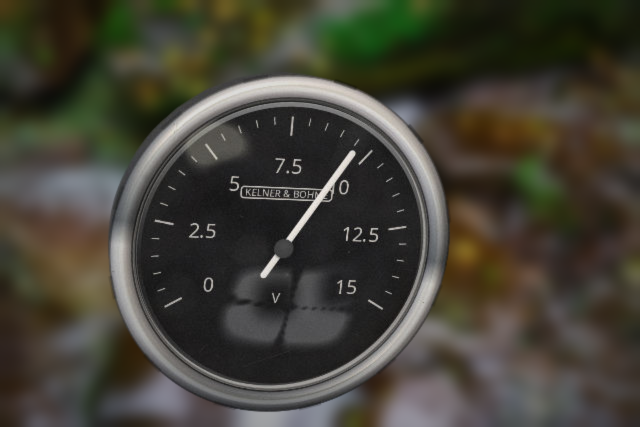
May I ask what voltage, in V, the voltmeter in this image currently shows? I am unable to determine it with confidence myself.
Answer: 9.5 V
